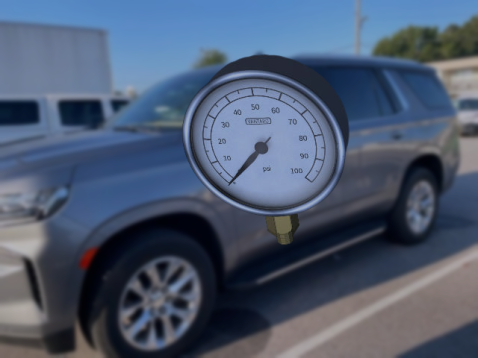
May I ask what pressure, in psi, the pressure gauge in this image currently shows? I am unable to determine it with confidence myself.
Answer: 0 psi
